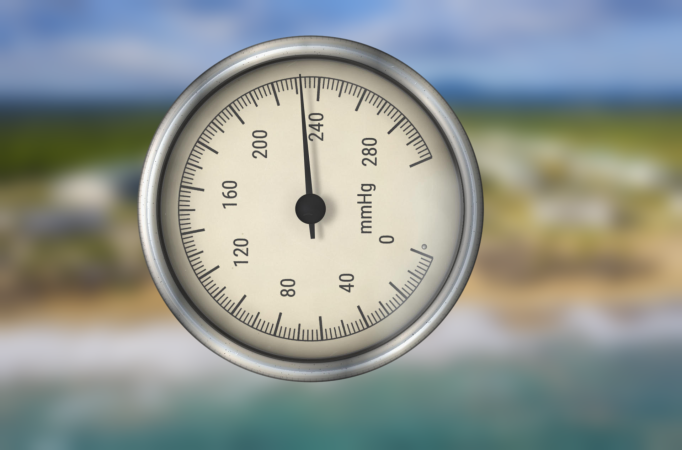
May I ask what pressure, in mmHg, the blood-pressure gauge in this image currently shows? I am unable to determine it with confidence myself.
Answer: 232 mmHg
